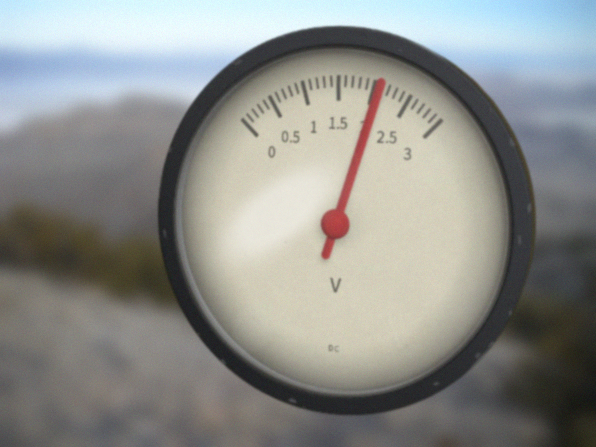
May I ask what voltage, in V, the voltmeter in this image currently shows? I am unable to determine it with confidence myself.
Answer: 2.1 V
